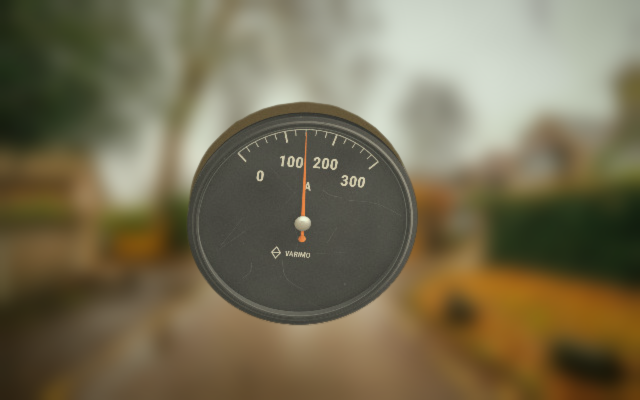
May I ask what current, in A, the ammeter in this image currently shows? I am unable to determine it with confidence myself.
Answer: 140 A
